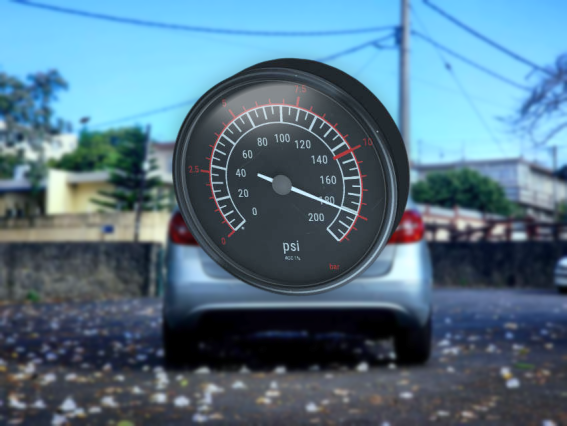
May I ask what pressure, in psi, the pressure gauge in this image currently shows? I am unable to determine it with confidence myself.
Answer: 180 psi
